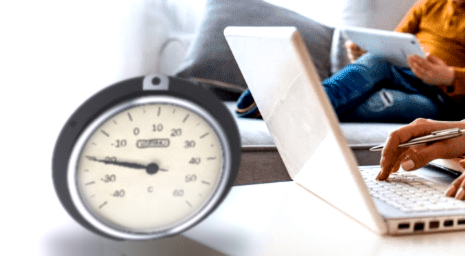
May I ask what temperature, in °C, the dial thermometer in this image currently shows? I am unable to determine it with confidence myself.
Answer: -20 °C
